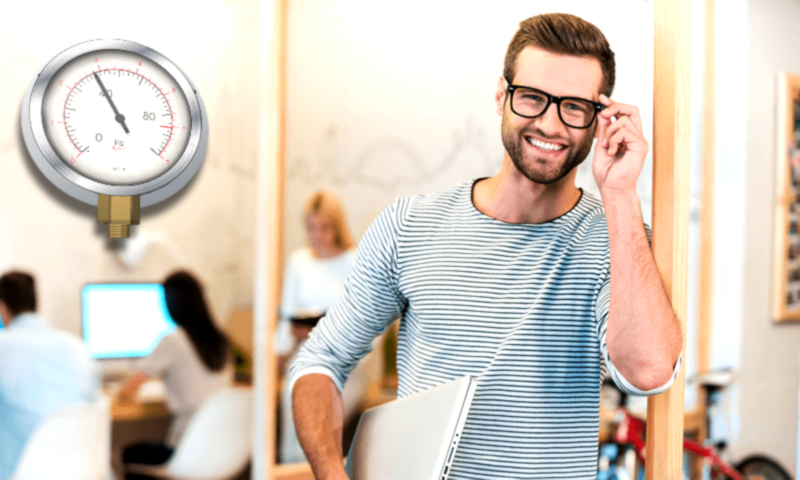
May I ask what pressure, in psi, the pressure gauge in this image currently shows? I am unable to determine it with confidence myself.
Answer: 40 psi
